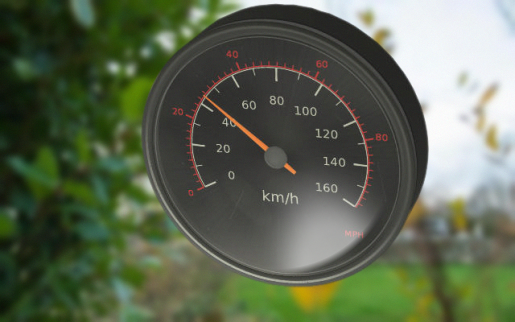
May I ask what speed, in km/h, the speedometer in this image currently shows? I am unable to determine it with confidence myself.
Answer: 45 km/h
